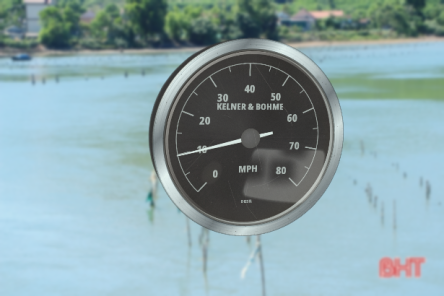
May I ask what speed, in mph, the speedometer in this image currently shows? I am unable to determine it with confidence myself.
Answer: 10 mph
